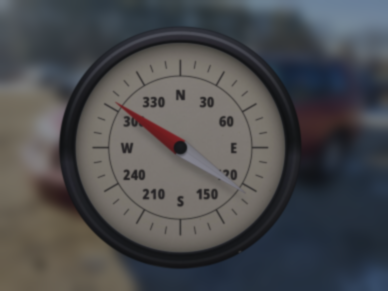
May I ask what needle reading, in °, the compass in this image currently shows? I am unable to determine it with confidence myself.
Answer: 305 °
